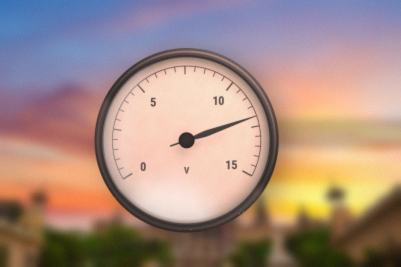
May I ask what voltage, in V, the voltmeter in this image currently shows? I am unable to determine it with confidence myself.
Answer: 12 V
